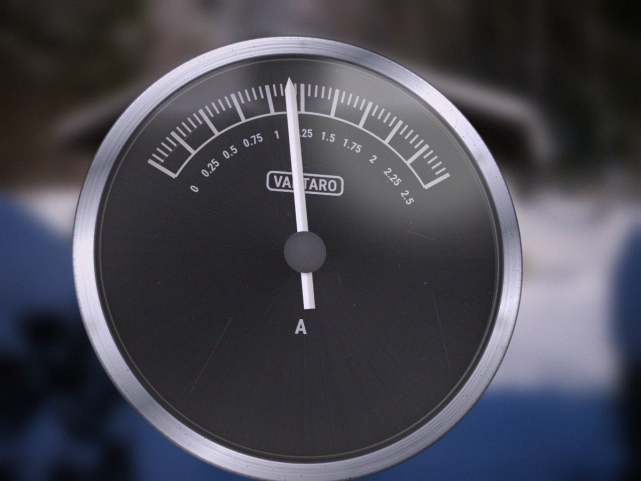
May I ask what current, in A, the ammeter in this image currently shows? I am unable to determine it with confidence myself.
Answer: 1.15 A
